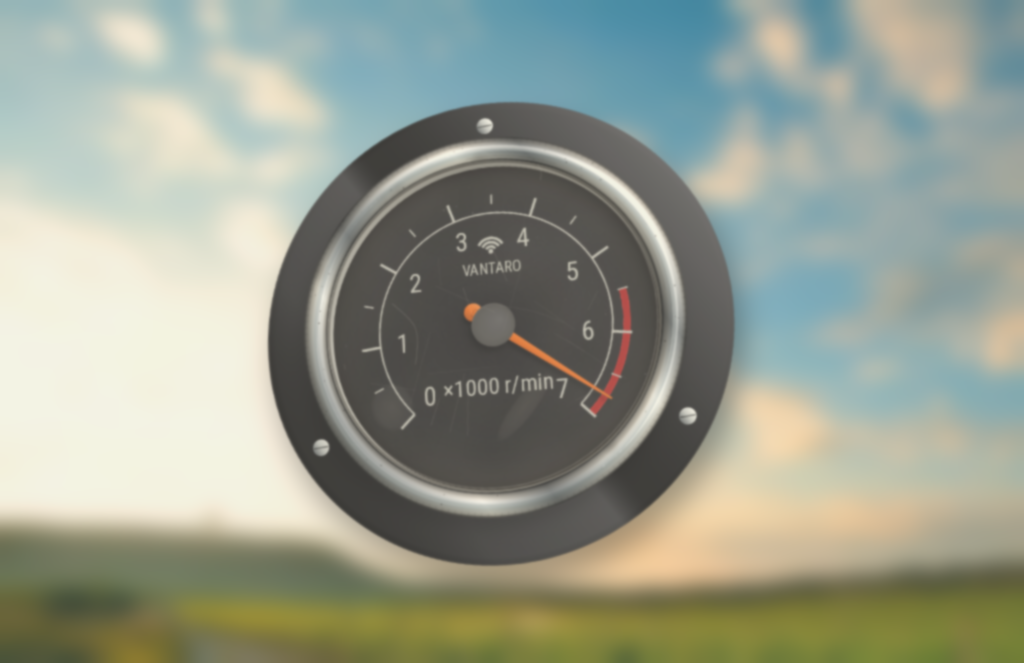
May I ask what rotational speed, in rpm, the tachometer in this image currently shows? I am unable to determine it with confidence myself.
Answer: 6750 rpm
